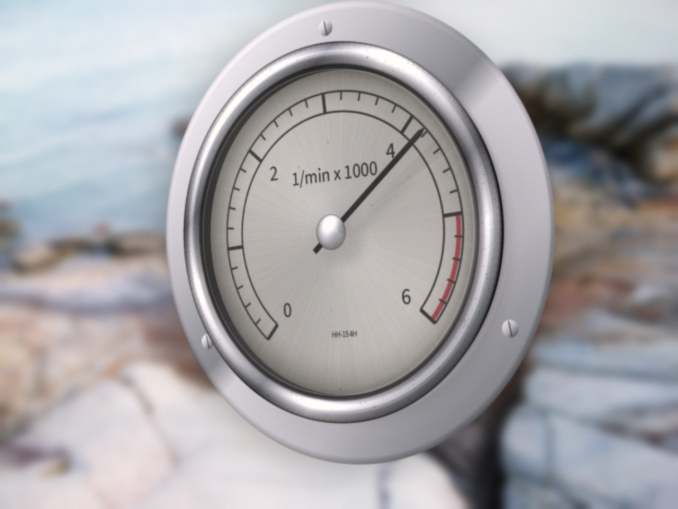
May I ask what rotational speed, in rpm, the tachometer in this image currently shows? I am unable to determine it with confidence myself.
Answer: 4200 rpm
